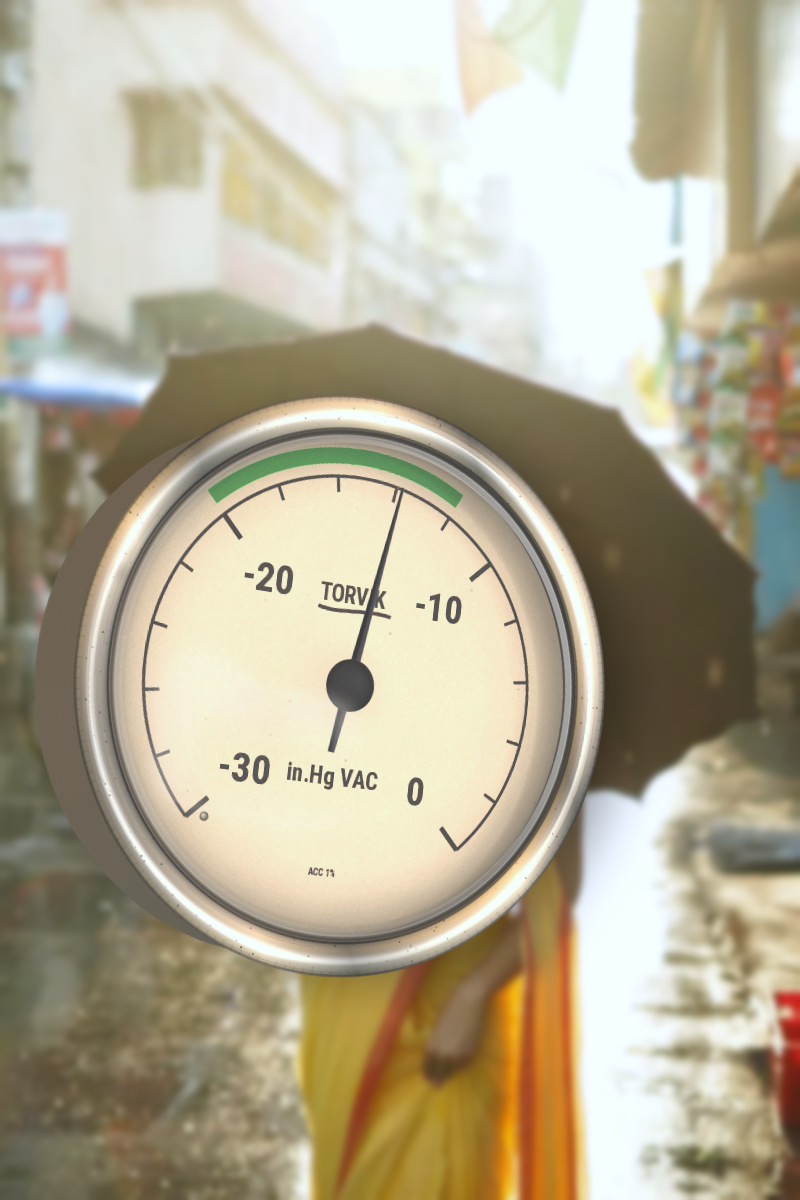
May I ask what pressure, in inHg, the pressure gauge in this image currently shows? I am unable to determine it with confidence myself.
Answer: -14 inHg
